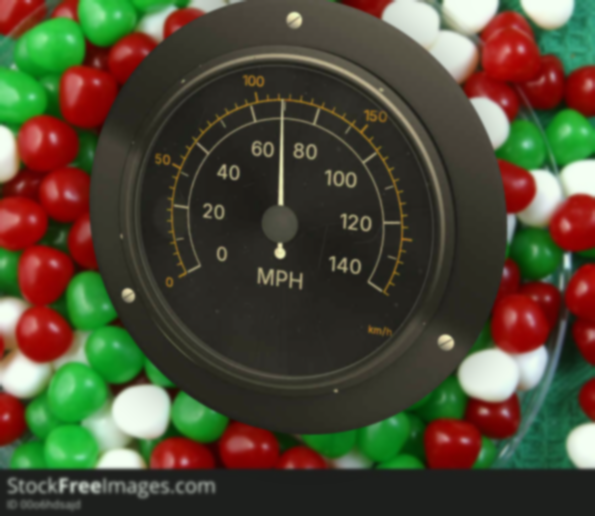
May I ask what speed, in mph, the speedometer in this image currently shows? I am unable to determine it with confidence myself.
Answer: 70 mph
